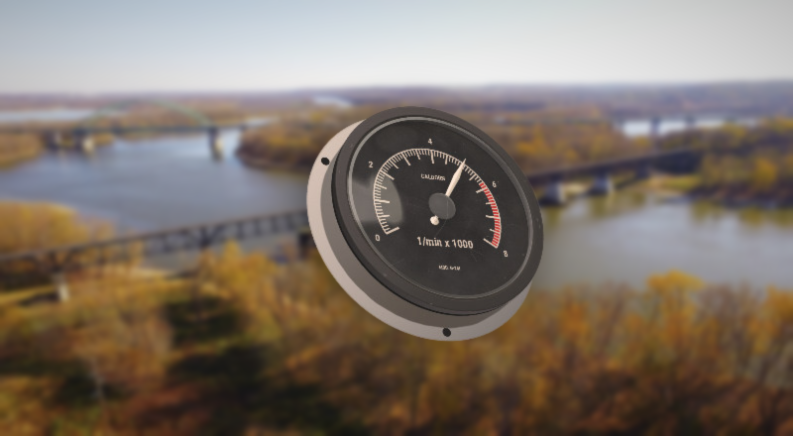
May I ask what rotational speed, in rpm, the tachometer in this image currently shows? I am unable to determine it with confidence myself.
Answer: 5000 rpm
